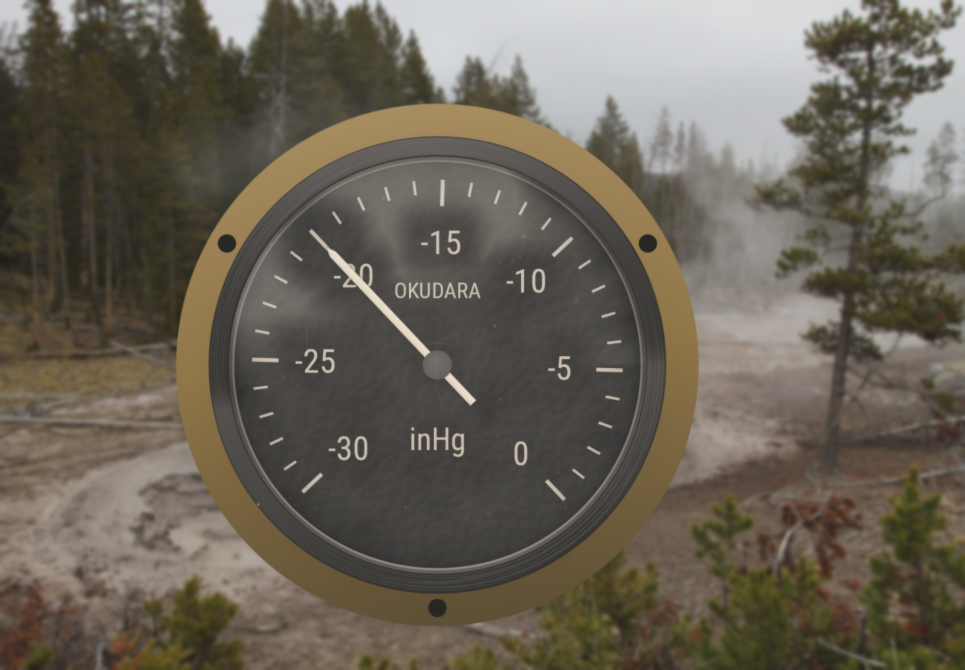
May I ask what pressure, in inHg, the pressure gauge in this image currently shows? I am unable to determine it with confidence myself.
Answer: -20 inHg
